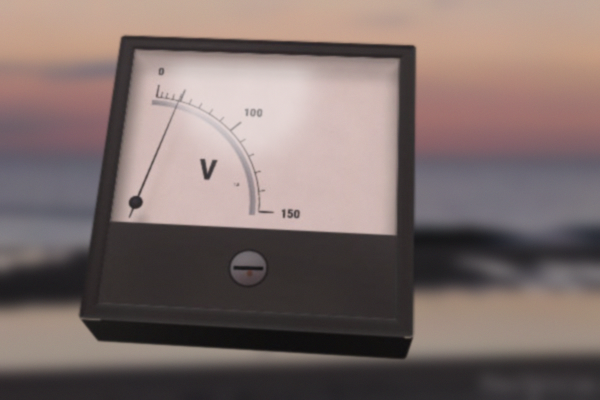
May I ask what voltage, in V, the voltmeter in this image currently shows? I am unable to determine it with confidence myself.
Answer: 50 V
